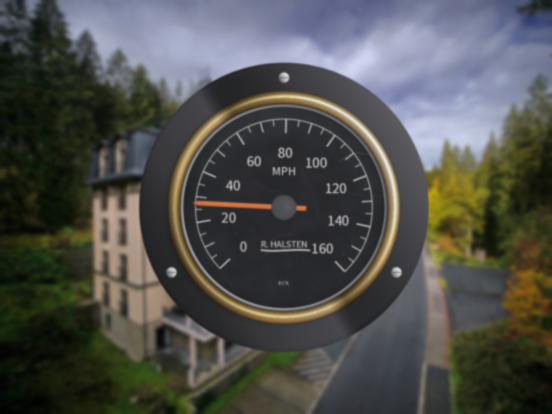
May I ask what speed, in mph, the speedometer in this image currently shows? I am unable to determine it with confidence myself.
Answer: 27.5 mph
